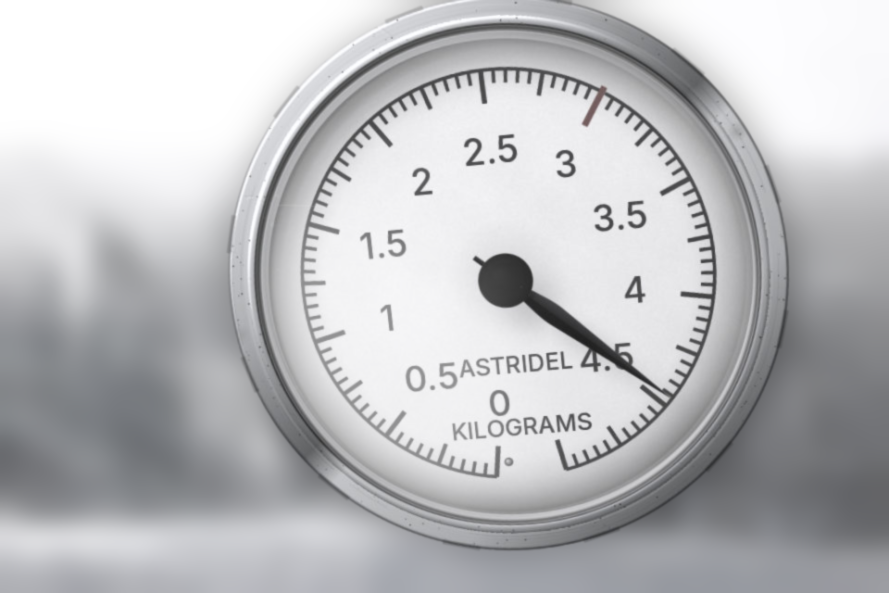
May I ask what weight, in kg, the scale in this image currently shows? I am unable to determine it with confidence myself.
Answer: 4.45 kg
